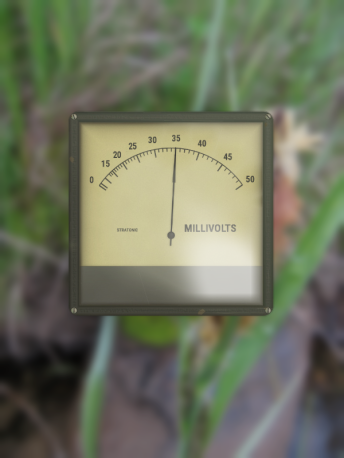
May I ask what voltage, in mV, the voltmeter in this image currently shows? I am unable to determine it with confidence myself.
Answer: 35 mV
